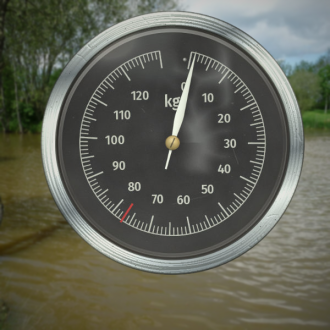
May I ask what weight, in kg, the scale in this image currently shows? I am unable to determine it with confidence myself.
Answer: 1 kg
